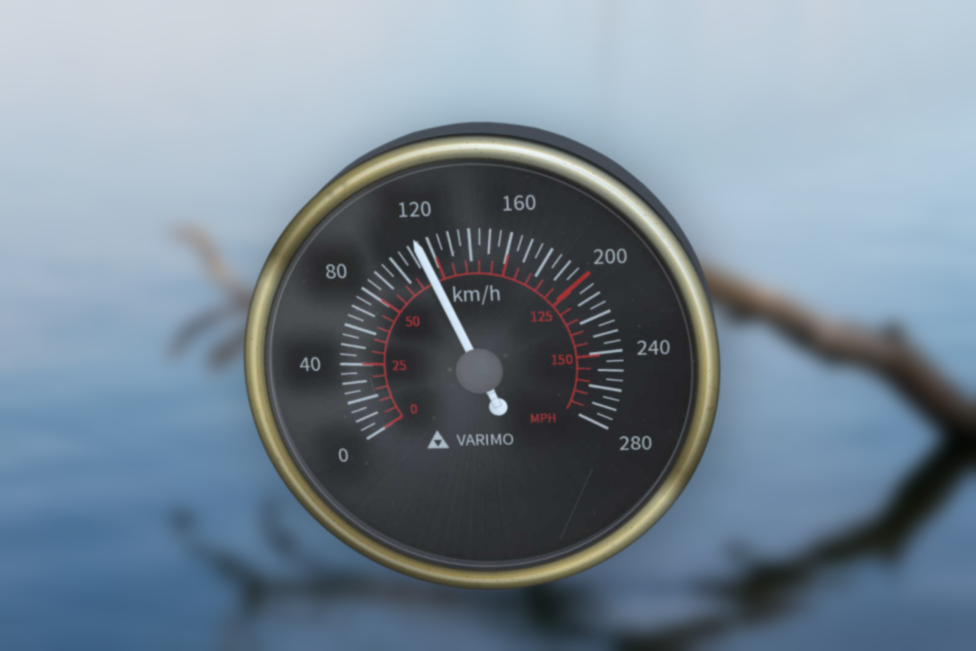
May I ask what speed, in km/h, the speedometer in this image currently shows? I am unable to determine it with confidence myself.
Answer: 115 km/h
